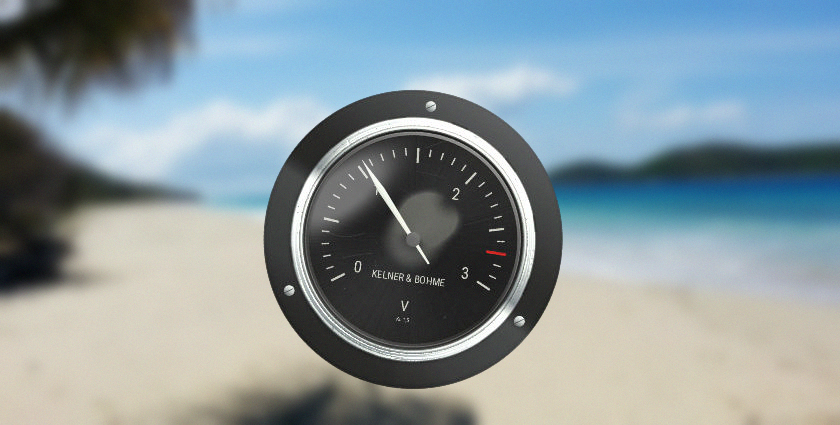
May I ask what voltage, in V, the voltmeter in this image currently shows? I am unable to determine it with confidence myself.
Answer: 1.05 V
